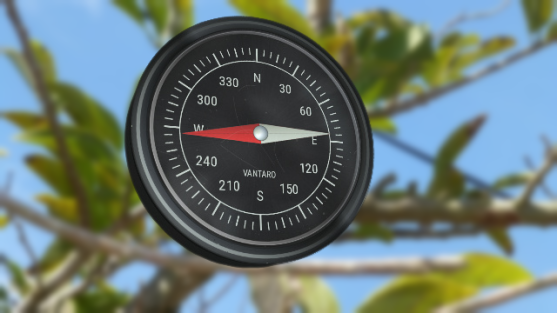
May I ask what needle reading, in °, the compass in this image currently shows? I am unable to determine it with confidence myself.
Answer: 265 °
